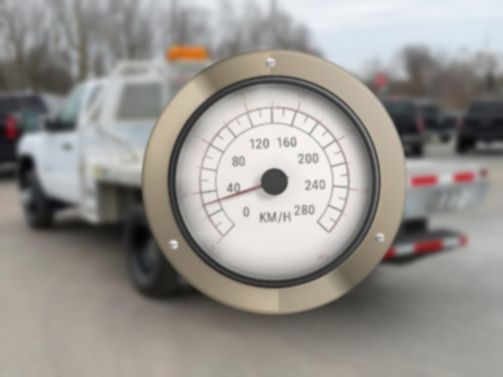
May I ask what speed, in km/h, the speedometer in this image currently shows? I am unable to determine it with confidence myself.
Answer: 30 km/h
